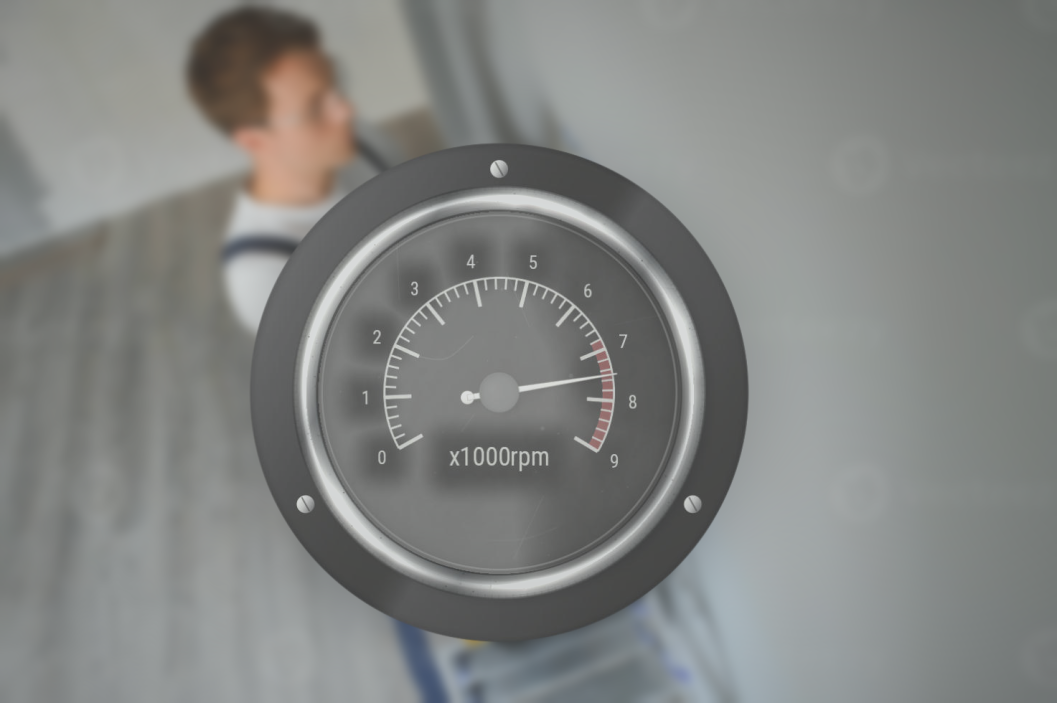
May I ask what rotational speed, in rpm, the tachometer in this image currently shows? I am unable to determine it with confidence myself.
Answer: 7500 rpm
